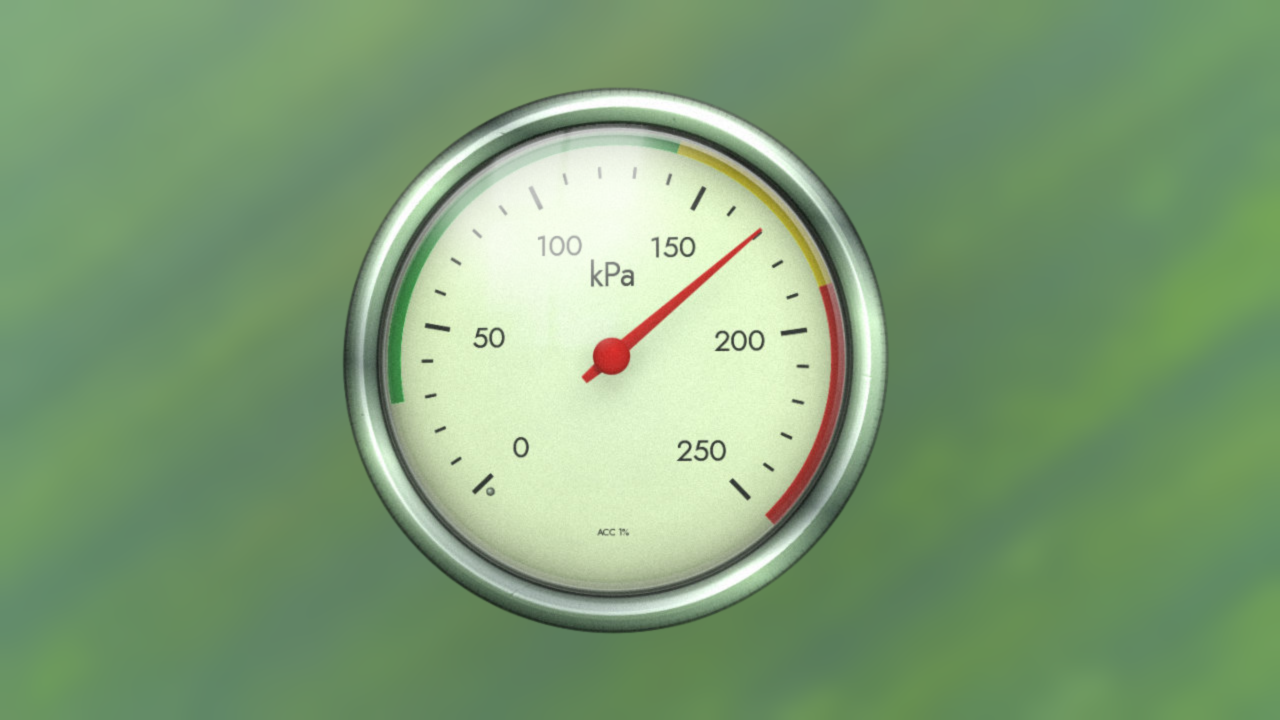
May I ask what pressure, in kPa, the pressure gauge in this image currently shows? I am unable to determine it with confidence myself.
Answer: 170 kPa
